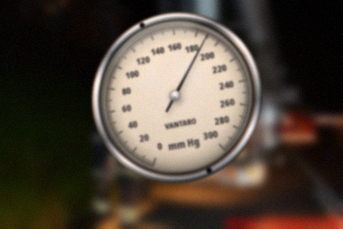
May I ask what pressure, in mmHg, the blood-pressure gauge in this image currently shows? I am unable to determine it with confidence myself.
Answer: 190 mmHg
